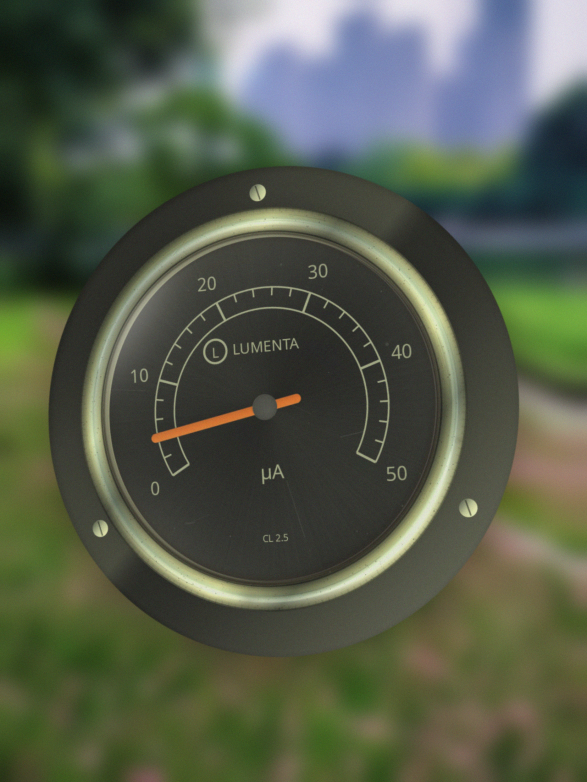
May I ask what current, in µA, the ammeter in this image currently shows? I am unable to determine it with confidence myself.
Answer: 4 µA
